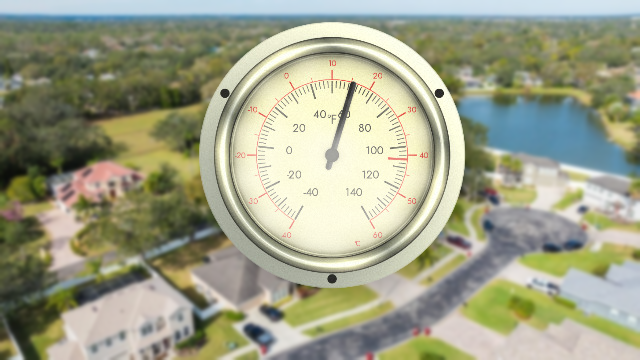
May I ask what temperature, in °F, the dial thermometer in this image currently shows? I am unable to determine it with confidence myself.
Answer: 60 °F
